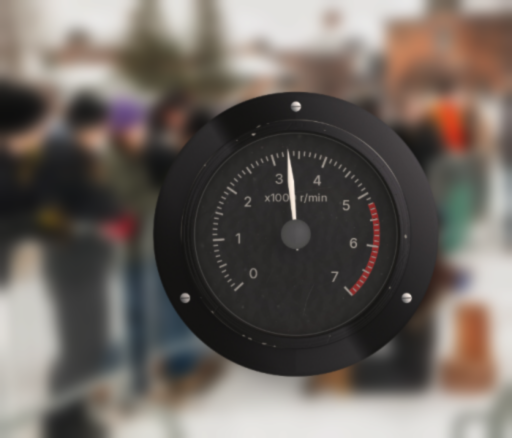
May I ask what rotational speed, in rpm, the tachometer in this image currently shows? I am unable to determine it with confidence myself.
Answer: 3300 rpm
